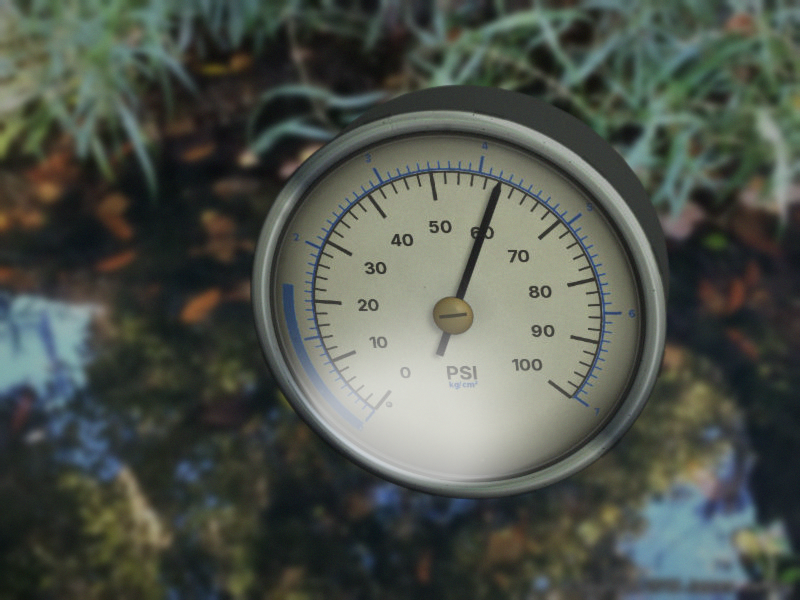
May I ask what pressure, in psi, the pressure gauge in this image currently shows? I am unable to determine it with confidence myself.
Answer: 60 psi
